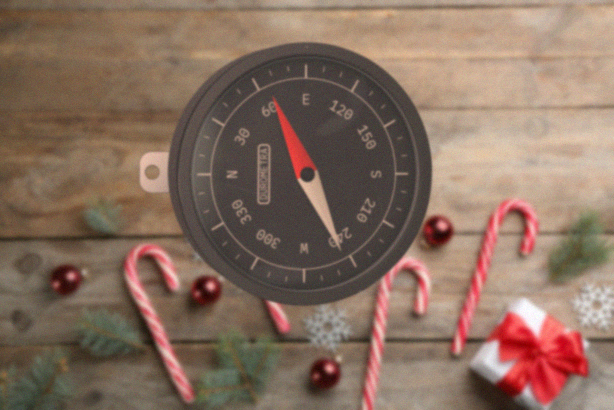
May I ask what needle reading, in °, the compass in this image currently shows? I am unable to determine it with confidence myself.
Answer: 65 °
